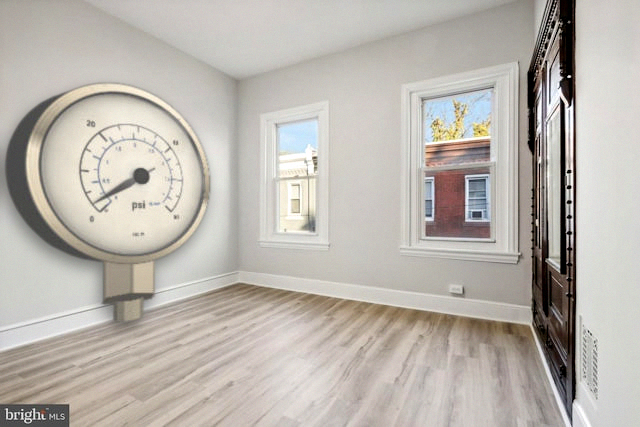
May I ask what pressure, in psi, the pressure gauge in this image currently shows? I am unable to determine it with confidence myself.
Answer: 2.5 psi
